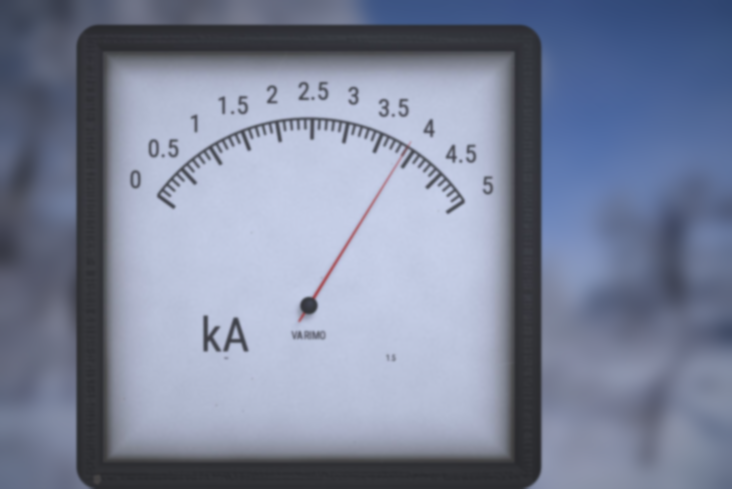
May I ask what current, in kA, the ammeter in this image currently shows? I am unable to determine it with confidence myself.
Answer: 3.9 kA
